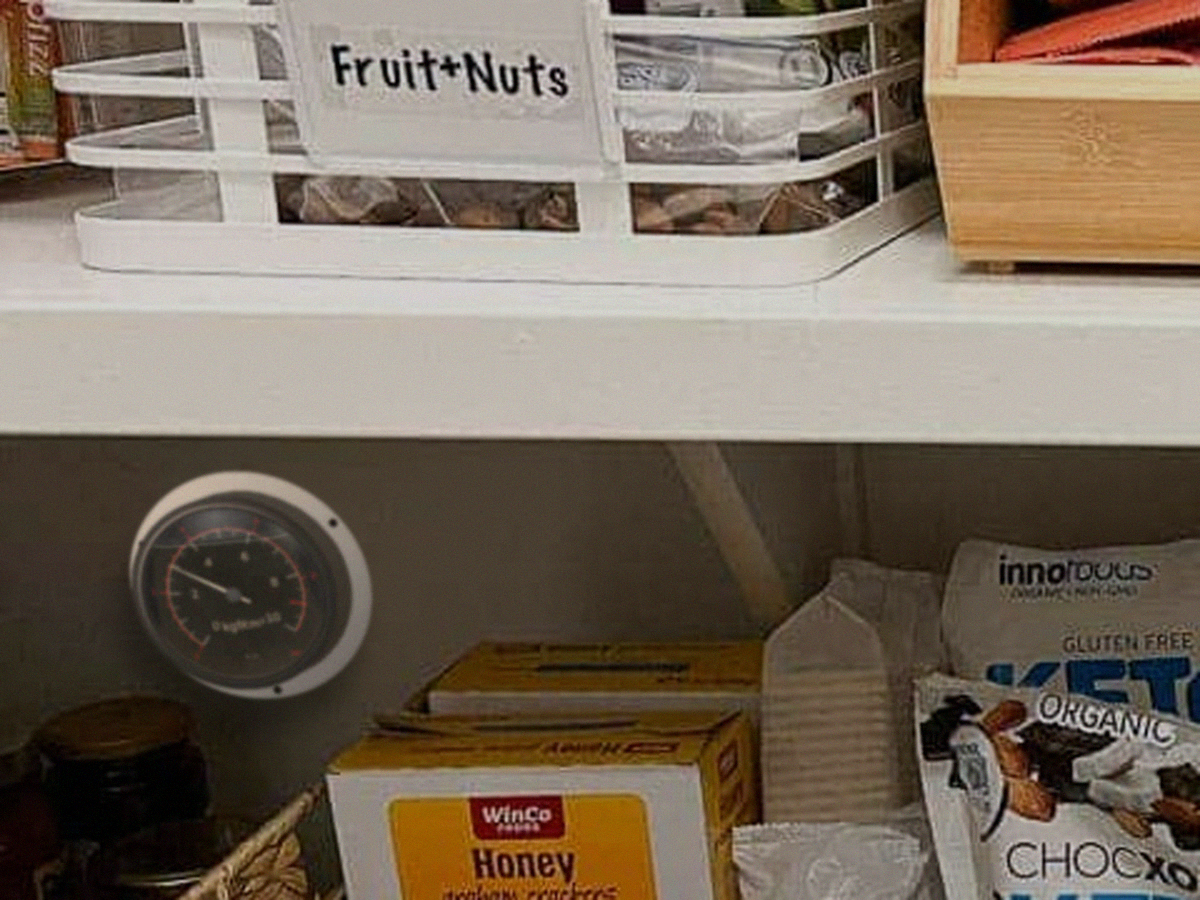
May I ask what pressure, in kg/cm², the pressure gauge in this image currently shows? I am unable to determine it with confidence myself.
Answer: 3 kg/cm²
